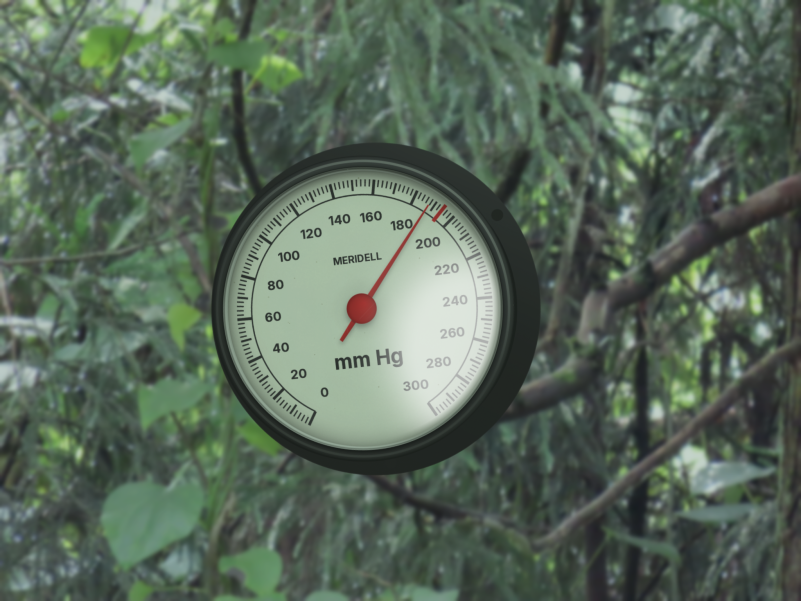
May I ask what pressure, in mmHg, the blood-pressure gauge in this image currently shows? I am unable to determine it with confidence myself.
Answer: 188 mmHg
